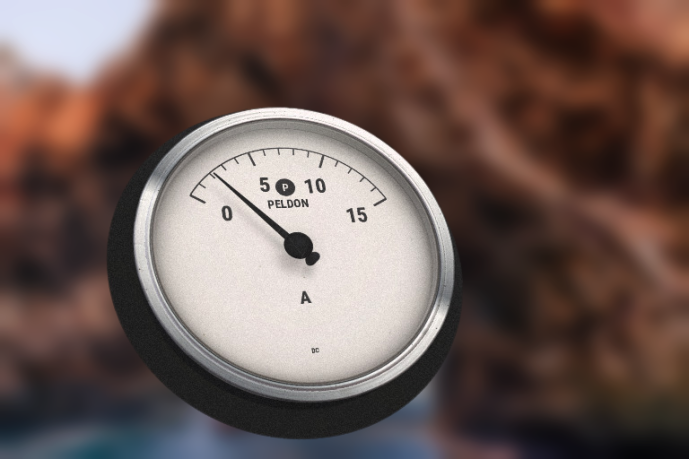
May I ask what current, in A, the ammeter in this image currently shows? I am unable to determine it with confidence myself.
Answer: 2 A
